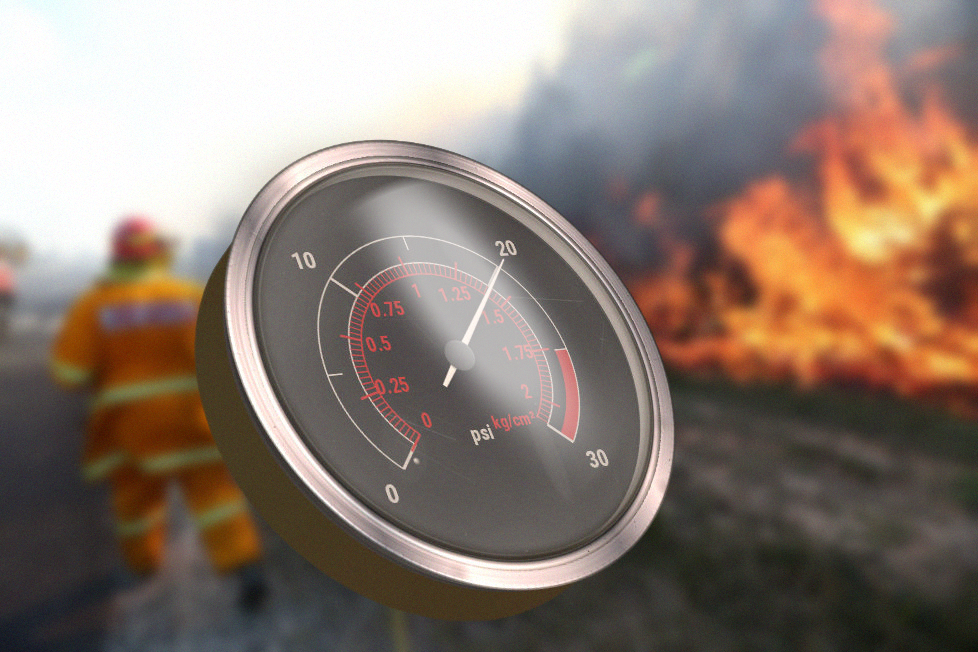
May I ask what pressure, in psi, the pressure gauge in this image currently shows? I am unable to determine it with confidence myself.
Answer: 20 psi
